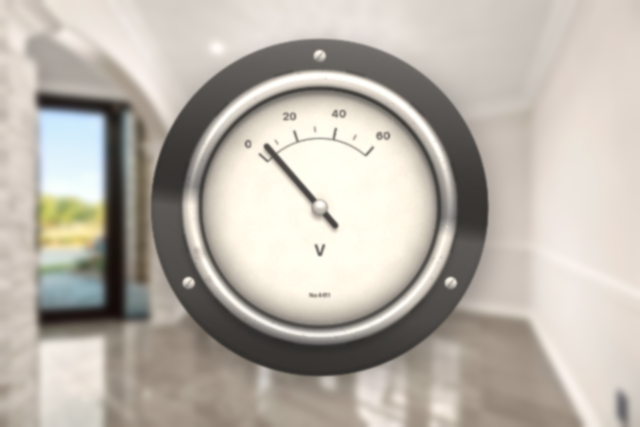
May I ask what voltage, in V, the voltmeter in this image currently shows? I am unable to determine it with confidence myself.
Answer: 5 V
